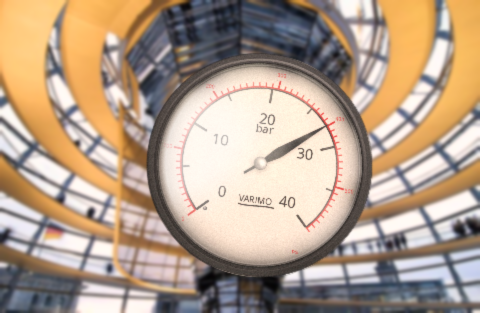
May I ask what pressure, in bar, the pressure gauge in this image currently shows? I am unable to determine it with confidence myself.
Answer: 27.5 bar
